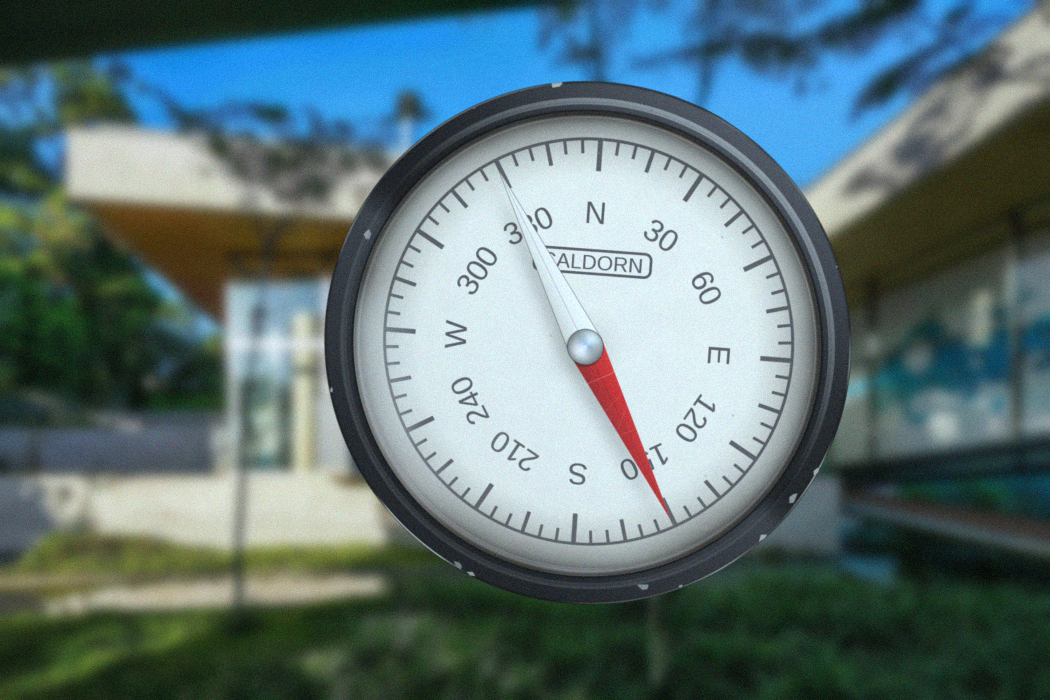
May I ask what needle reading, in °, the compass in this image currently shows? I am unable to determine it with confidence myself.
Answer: 150 °
